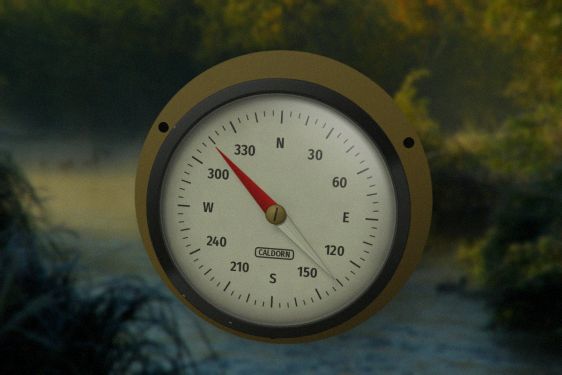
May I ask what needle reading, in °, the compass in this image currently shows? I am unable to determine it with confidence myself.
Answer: 315 °
